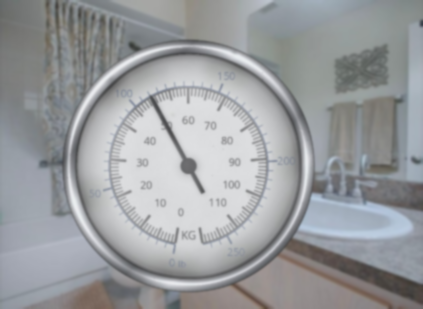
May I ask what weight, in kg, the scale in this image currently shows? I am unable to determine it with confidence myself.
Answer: 50 kg
